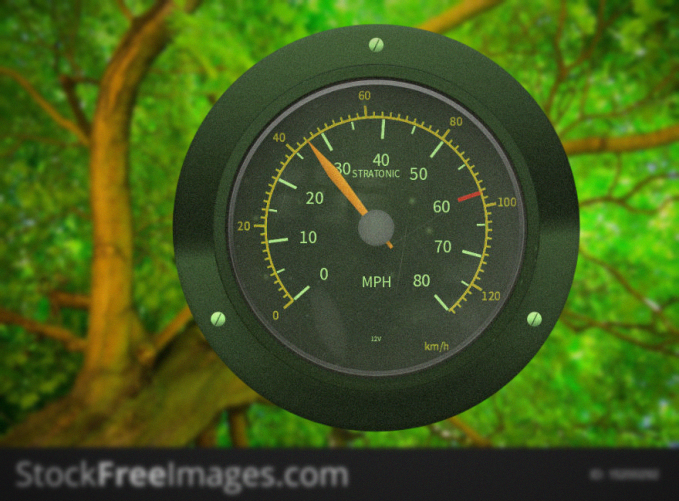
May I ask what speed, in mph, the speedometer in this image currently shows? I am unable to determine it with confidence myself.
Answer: 27.5 mph
